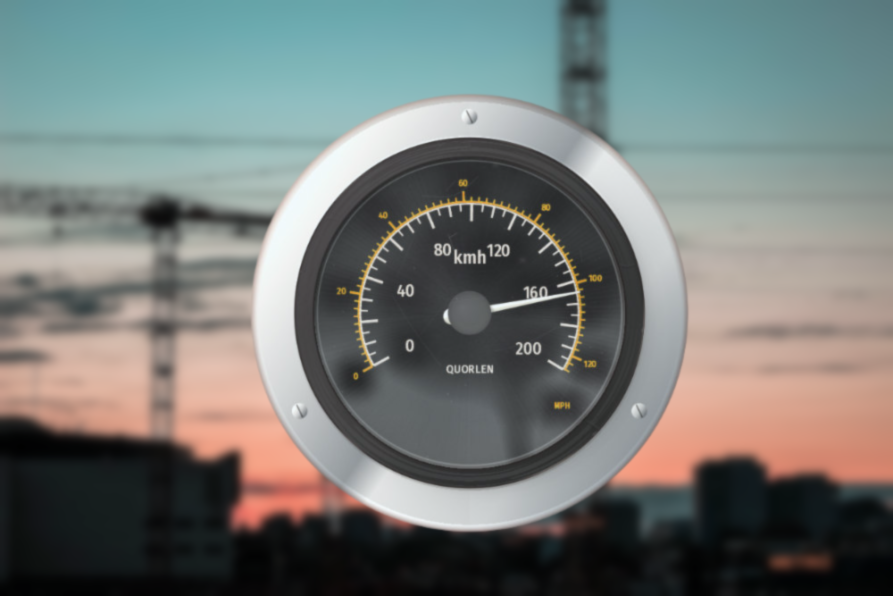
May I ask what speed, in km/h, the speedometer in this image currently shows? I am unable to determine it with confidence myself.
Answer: 165 km/h
